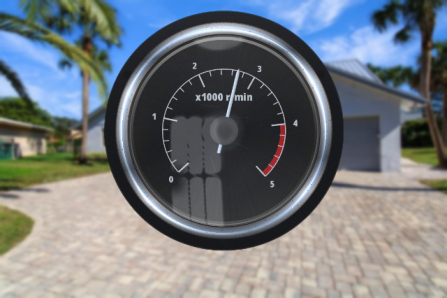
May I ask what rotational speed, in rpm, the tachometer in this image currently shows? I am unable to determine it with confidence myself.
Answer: 2700 rpm
